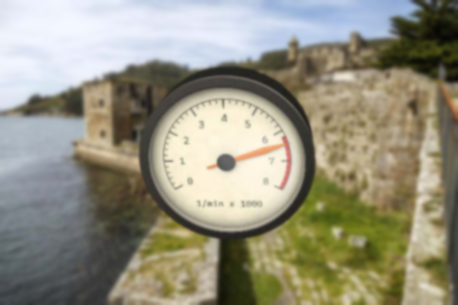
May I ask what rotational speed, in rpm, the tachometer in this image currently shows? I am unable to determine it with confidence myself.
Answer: 6400 rpm
